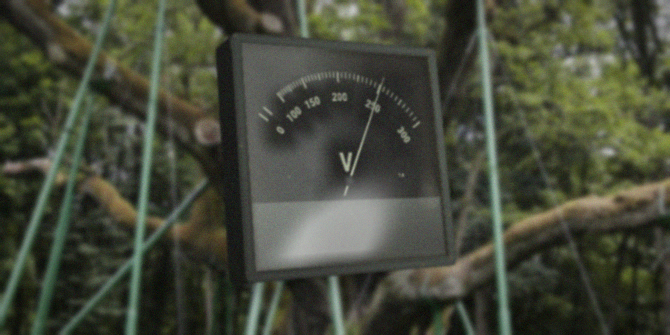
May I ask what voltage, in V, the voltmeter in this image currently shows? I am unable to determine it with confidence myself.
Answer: 250 V
